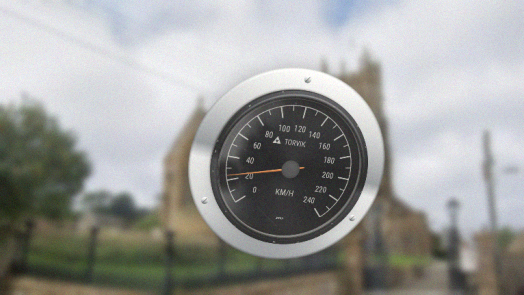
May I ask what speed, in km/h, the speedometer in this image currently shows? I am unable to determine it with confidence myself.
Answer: 25 km/h
